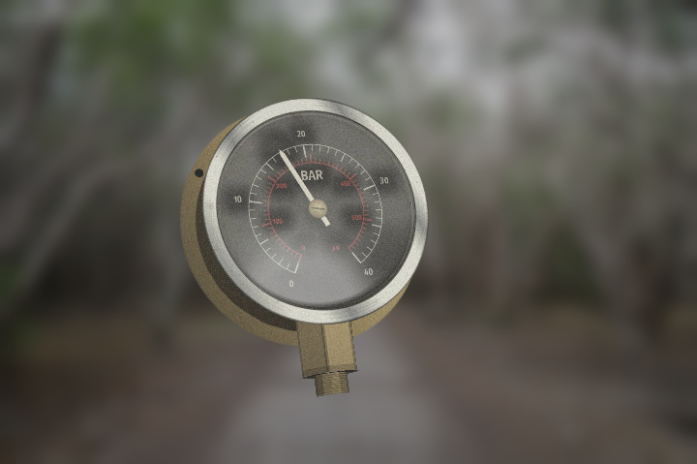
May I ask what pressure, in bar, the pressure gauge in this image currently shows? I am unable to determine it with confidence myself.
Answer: 17 bar
